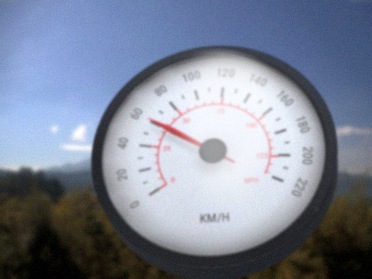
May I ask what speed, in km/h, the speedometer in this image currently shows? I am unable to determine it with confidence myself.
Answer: 60 km/h
